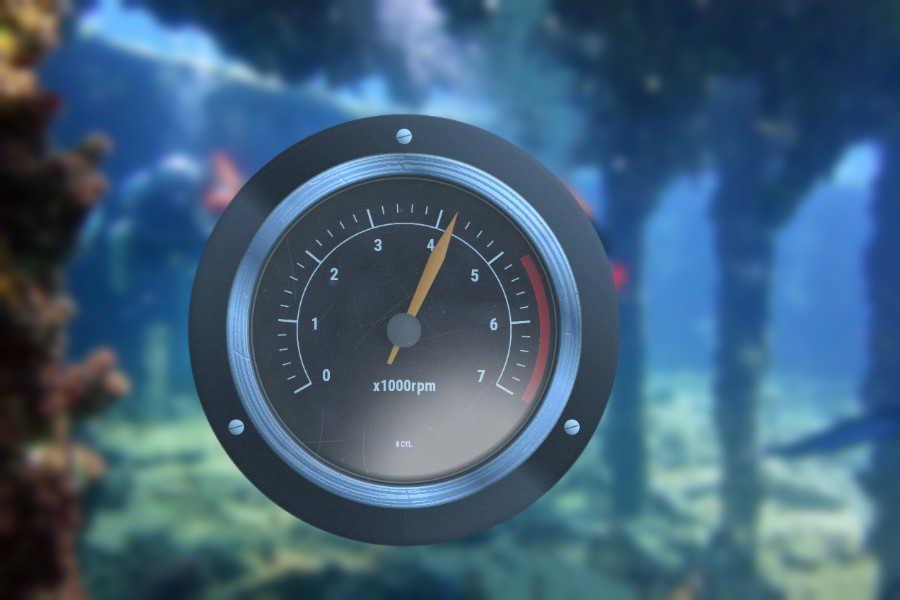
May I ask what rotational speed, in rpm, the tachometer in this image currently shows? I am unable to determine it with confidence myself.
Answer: 4200 rpm
